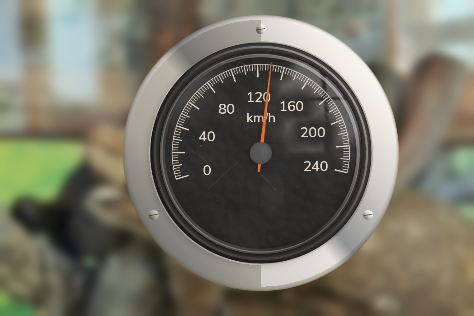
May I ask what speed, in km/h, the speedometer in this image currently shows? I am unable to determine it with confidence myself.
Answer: 130 km/h
